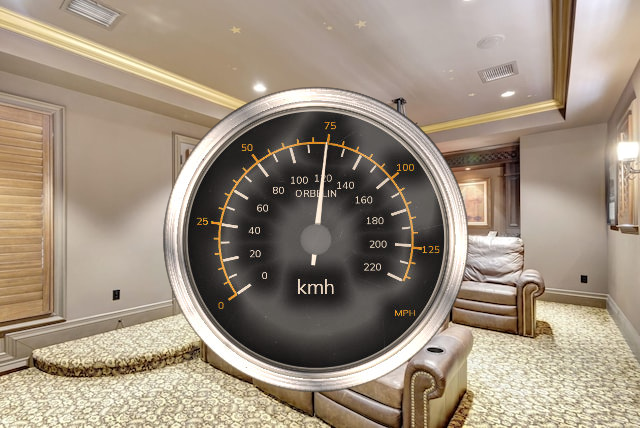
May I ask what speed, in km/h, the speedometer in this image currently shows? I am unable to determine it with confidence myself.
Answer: 120 km/h
